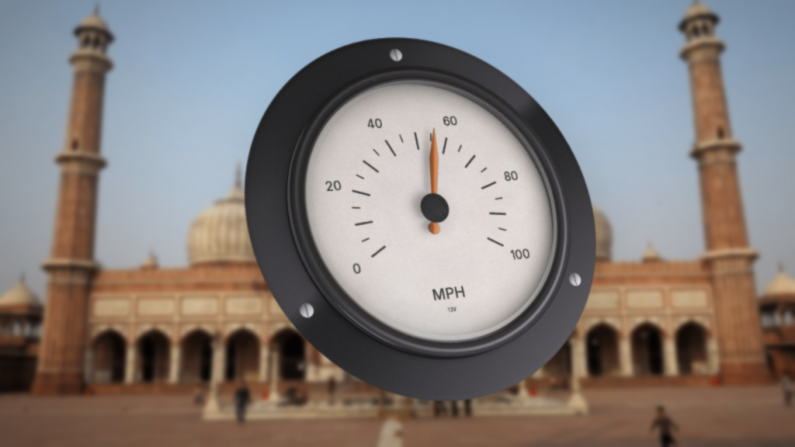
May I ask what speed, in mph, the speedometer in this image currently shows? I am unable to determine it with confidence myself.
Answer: 55 mph
